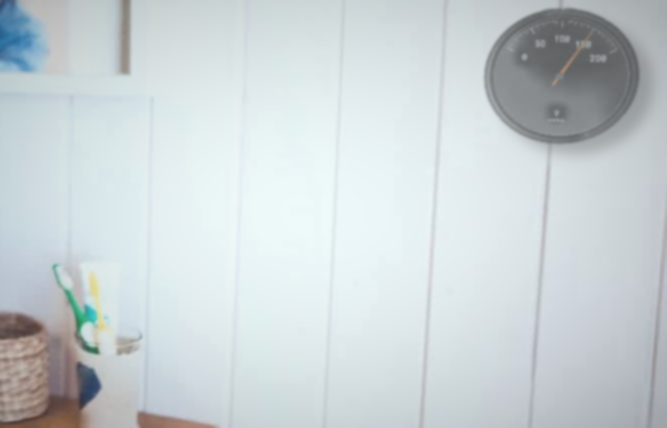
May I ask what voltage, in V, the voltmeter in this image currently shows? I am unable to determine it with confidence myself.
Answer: 150 V
